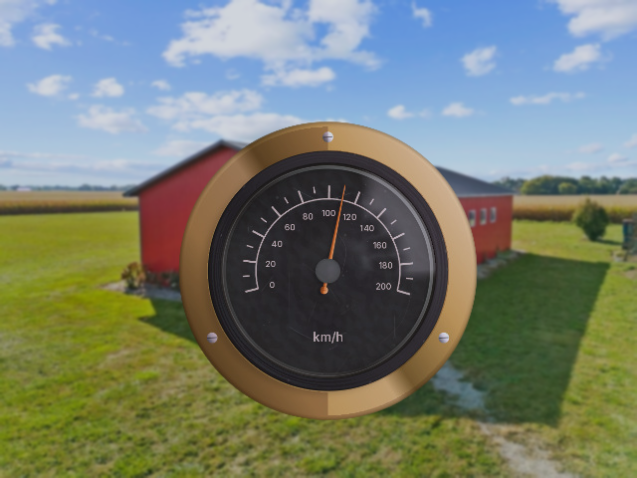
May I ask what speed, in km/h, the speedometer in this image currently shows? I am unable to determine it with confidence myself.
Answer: 110 km/h
